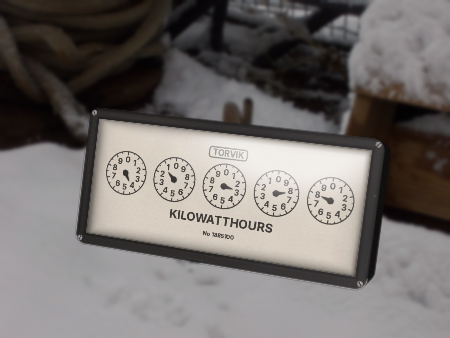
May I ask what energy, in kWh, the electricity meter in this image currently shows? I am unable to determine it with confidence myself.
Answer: 41278 kWh
